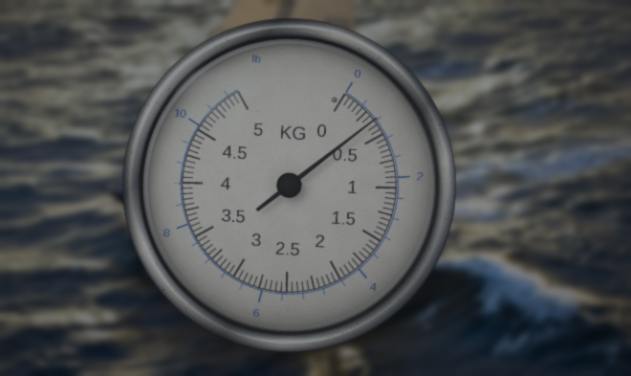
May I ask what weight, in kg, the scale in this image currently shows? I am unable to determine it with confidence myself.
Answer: 0.35 kg
